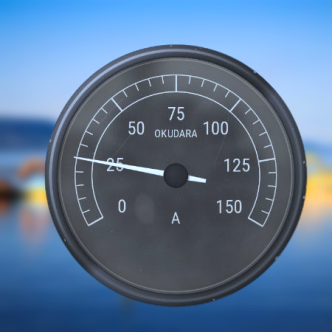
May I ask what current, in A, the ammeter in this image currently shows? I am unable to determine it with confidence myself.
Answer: 25 A
